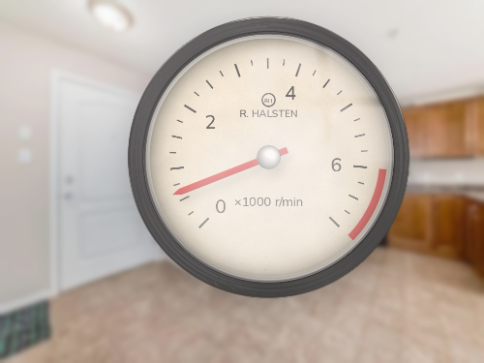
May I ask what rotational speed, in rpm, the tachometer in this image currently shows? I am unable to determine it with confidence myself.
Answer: 625 rpm
